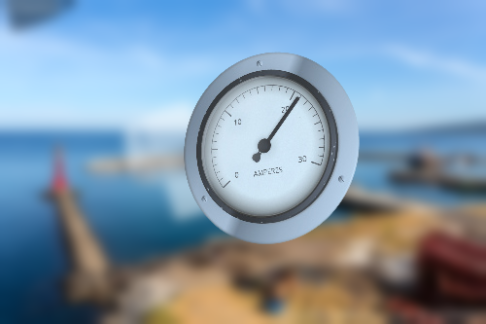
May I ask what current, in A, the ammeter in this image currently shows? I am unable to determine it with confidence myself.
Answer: 21 A
